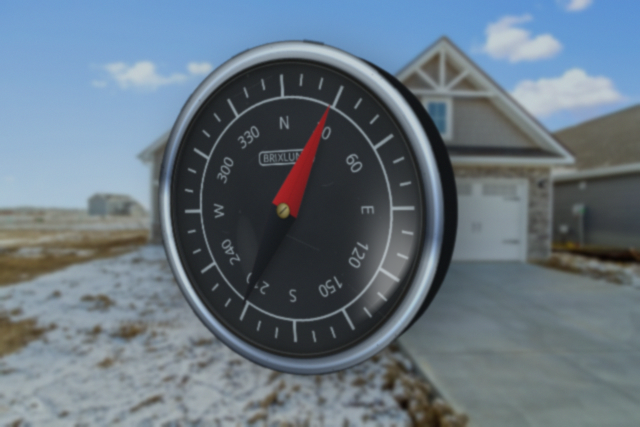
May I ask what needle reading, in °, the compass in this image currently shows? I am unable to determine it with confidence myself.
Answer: 30 °
